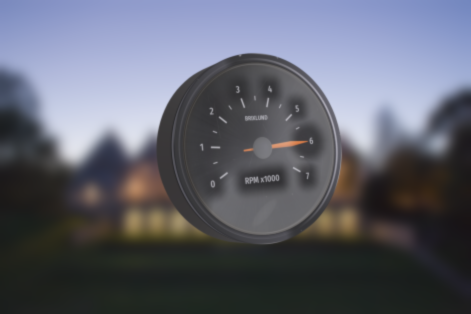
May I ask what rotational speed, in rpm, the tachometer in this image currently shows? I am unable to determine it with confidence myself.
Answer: 6000 rpm
